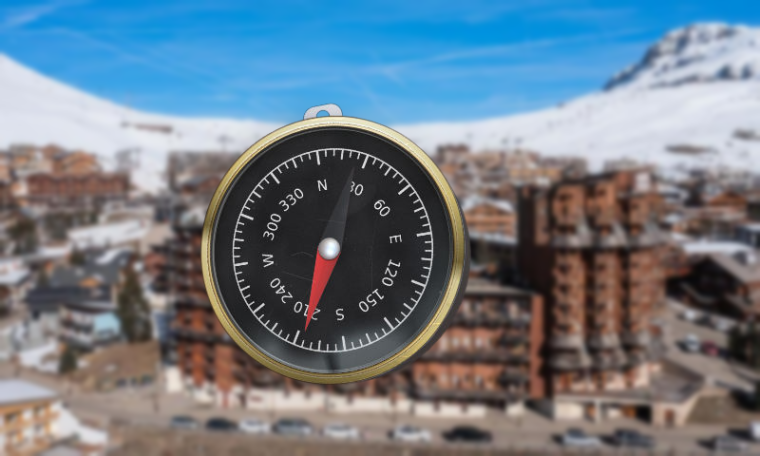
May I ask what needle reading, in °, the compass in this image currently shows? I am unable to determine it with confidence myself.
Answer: 205 °
